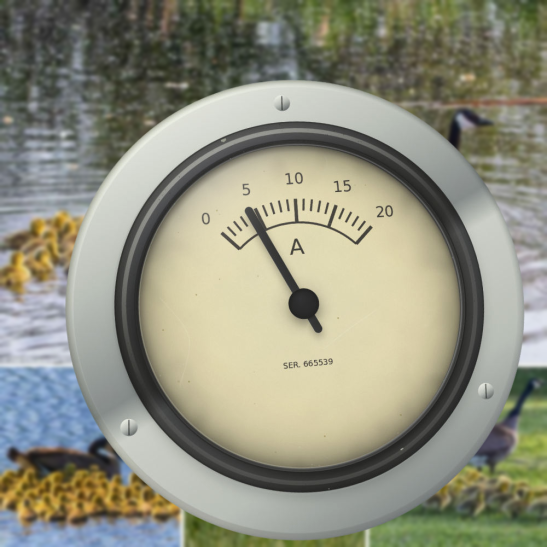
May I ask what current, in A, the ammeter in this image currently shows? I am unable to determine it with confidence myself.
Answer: 4 A
